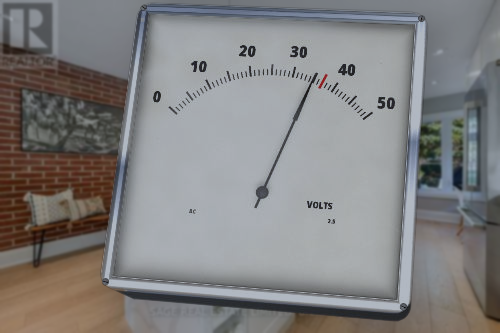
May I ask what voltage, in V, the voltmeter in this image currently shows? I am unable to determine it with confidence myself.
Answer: 35 V
